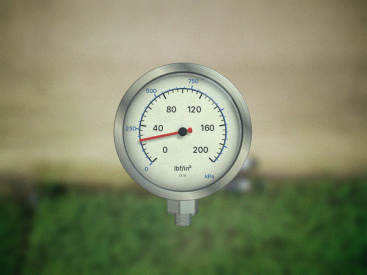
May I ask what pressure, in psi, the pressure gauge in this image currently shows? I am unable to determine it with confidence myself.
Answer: 25 psi
